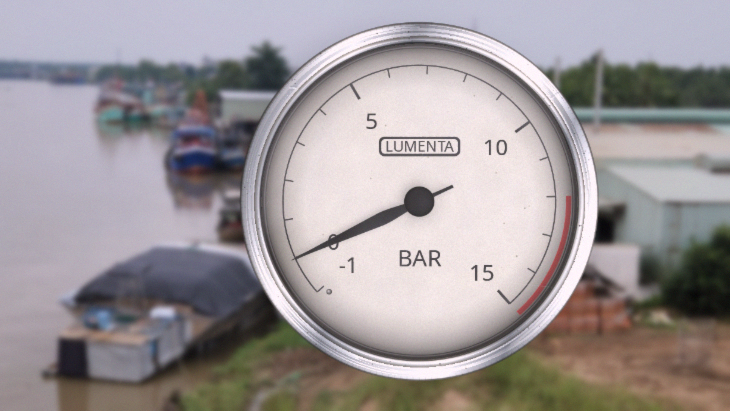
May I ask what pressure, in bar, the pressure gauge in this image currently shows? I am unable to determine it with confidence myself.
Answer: 0 bar
